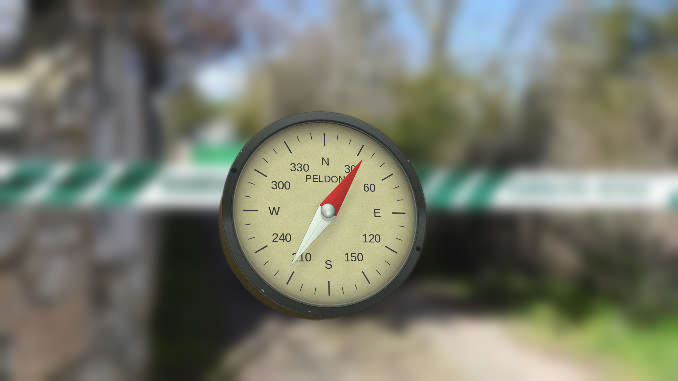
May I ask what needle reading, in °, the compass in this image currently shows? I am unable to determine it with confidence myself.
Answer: 35 °
